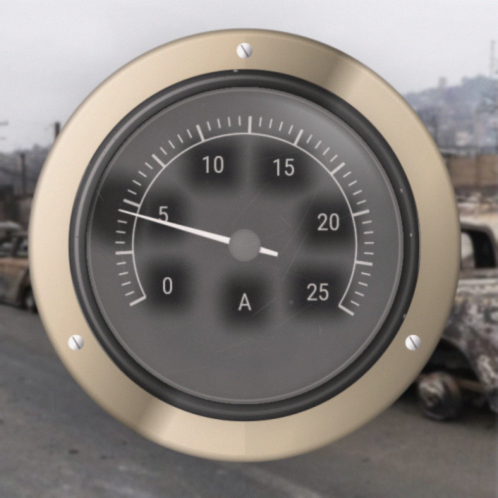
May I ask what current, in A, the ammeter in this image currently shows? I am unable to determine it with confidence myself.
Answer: 4.5 A
